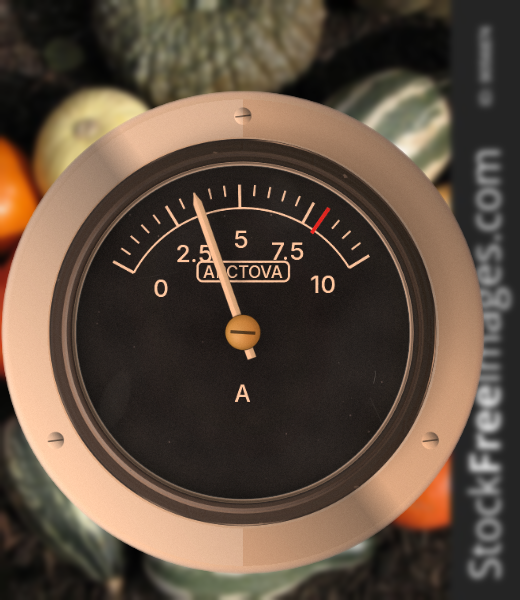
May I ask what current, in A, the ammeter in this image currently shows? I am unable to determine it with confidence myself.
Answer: 3.5 A
